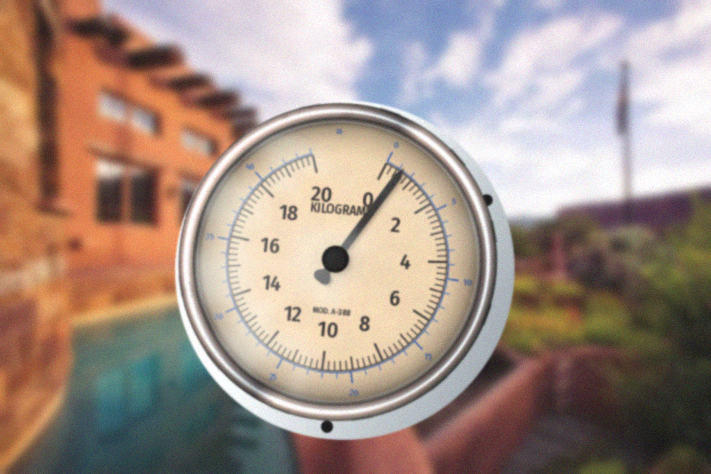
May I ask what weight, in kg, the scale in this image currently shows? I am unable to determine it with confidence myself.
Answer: 0.6 kg
